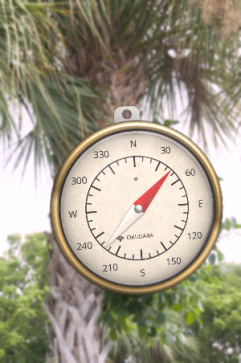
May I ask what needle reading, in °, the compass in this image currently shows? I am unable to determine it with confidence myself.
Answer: 45 °
